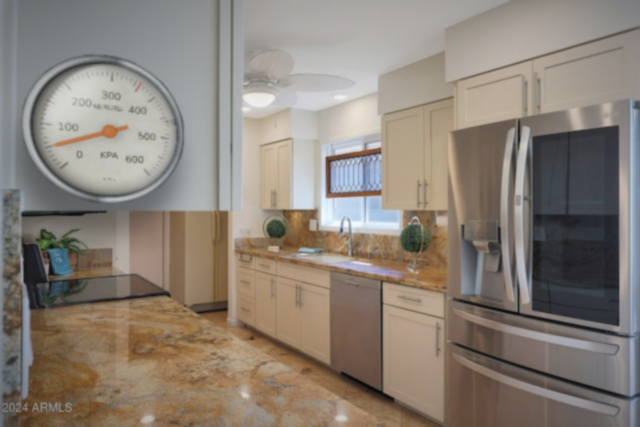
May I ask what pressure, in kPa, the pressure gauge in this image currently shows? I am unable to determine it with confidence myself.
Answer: 50 kPa
